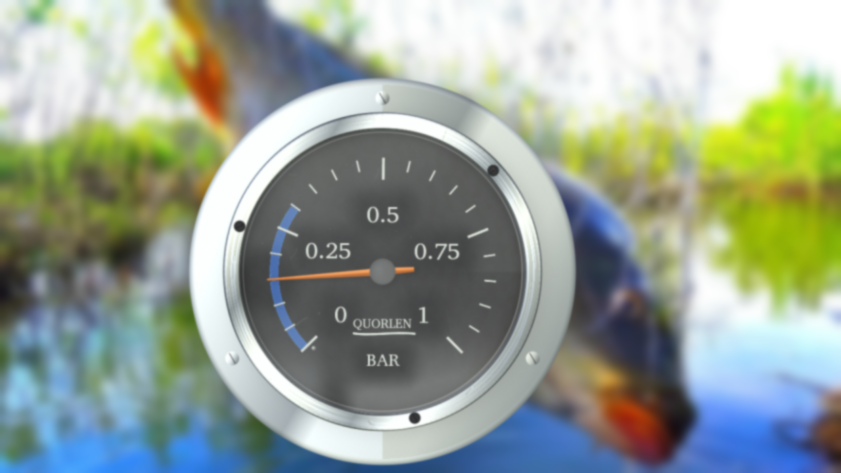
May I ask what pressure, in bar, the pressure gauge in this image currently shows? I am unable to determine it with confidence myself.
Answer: 0.15 bar
